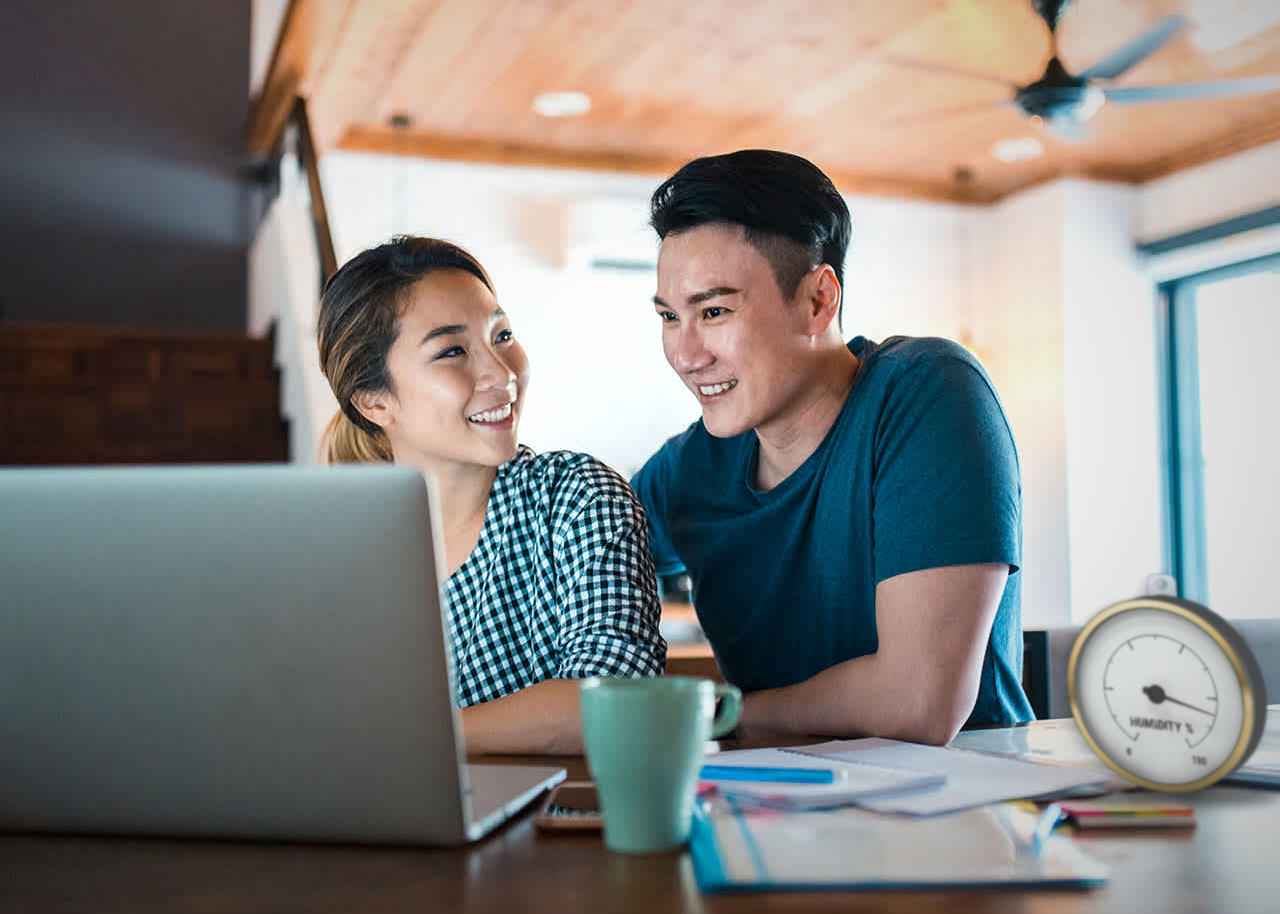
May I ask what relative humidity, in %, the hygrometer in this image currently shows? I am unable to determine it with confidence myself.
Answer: 85 %
